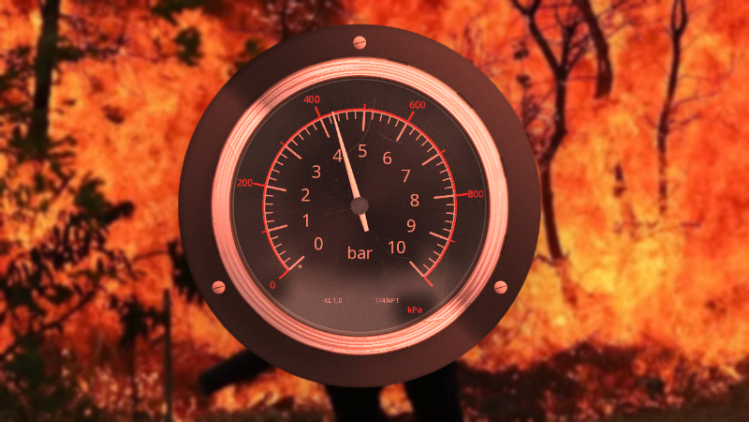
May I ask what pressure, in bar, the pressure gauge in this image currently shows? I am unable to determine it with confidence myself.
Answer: 4.3 bar
